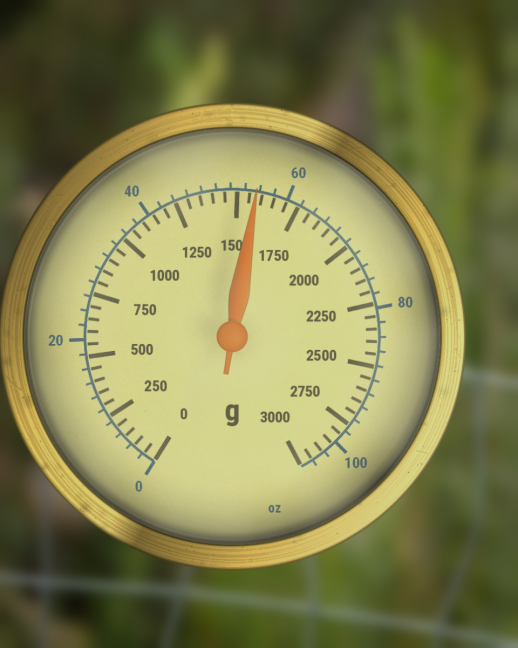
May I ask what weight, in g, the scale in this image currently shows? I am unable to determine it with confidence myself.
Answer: 1575 g
